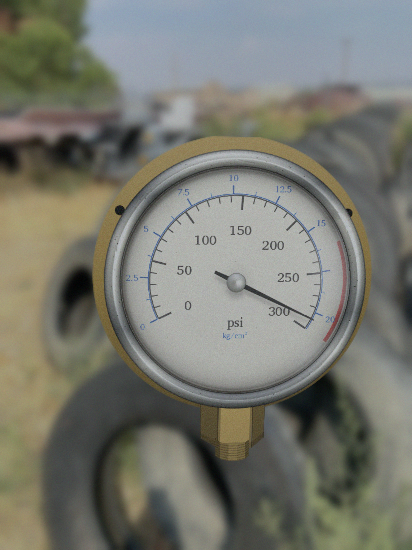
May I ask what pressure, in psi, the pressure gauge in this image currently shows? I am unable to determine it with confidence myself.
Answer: 290 psi
